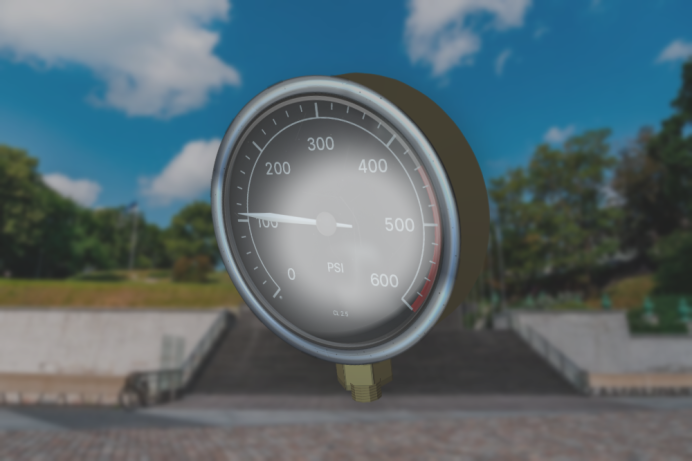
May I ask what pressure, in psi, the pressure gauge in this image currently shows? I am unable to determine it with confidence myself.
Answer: 110 psi
